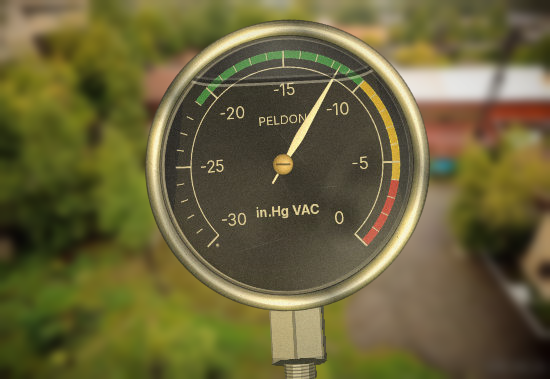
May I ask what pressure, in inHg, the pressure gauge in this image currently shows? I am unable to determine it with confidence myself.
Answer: -11.5 inHg
